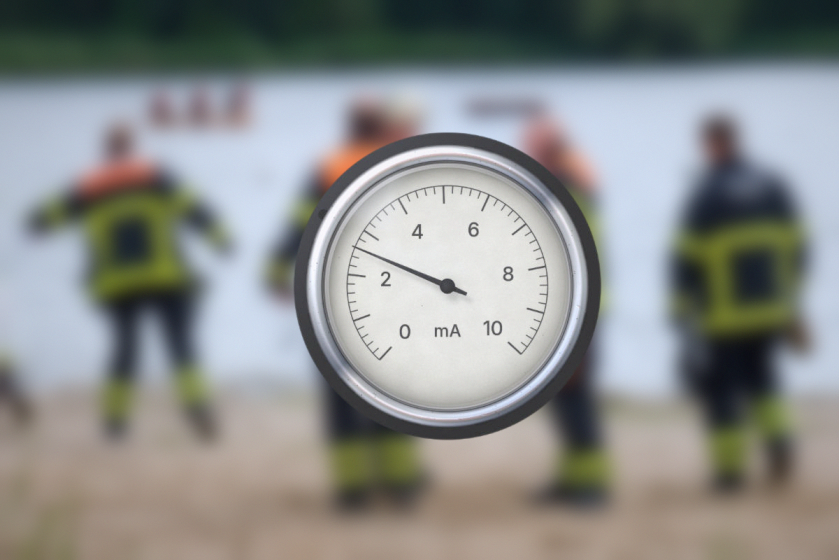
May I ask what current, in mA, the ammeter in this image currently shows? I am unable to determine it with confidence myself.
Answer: 2.6 mA
